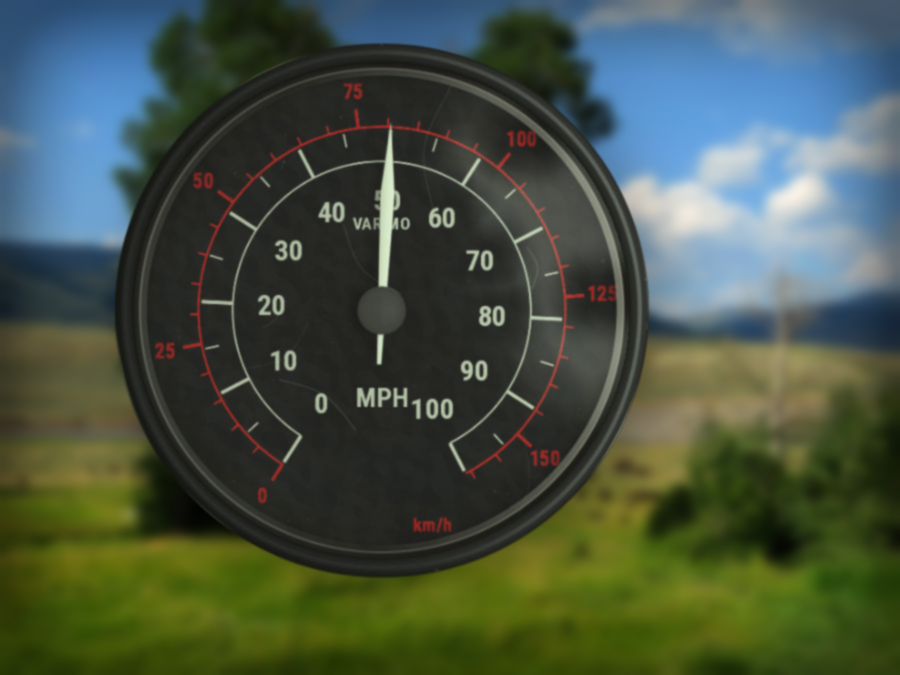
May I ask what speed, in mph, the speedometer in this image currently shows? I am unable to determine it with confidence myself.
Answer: 50 mph
